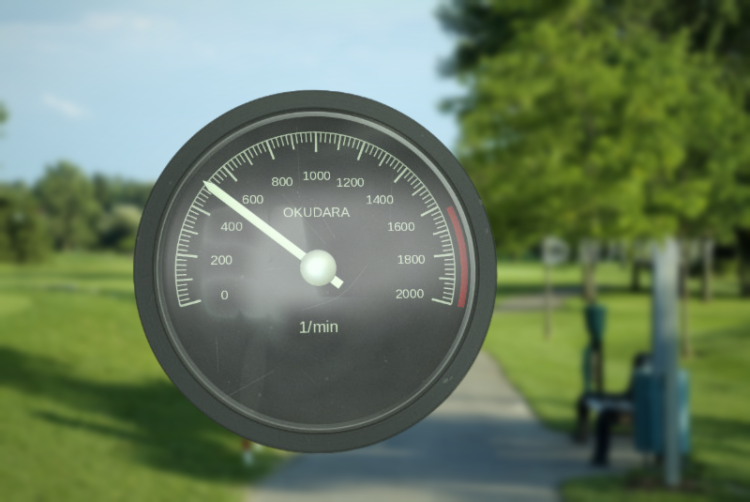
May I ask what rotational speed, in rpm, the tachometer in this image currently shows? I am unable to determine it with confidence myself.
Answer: 500 rpm
